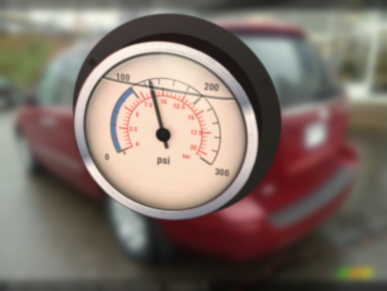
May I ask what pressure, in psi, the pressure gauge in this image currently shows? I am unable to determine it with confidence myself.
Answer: 130 psi
